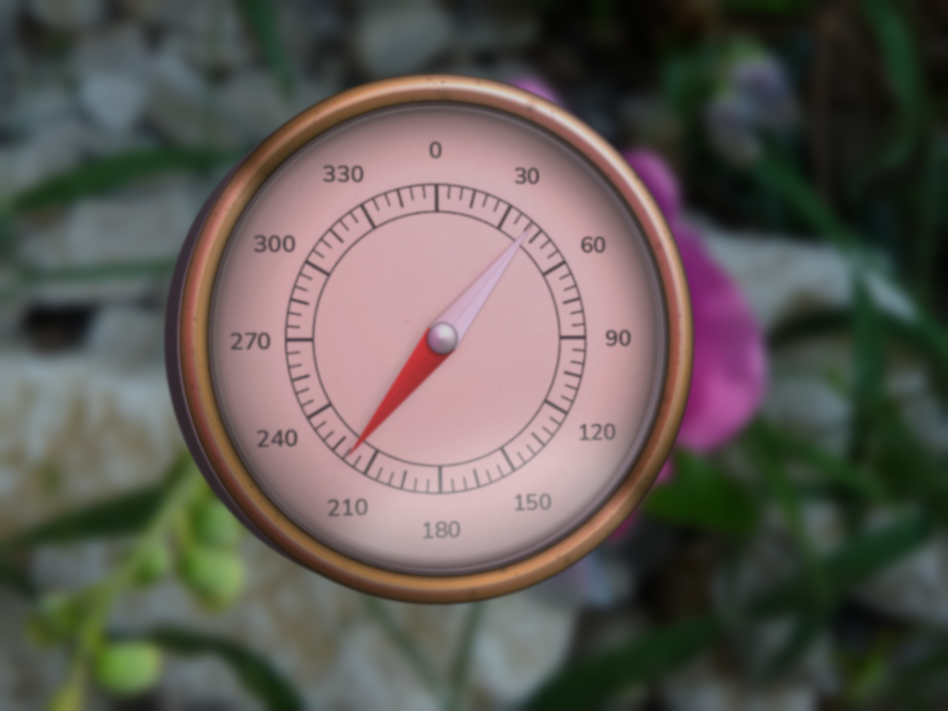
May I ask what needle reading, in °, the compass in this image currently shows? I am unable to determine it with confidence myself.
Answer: 220 °
